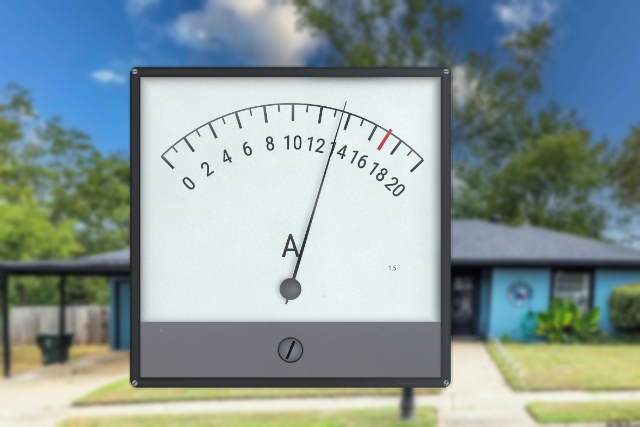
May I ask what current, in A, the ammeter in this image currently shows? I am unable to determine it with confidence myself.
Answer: 13.5 A
